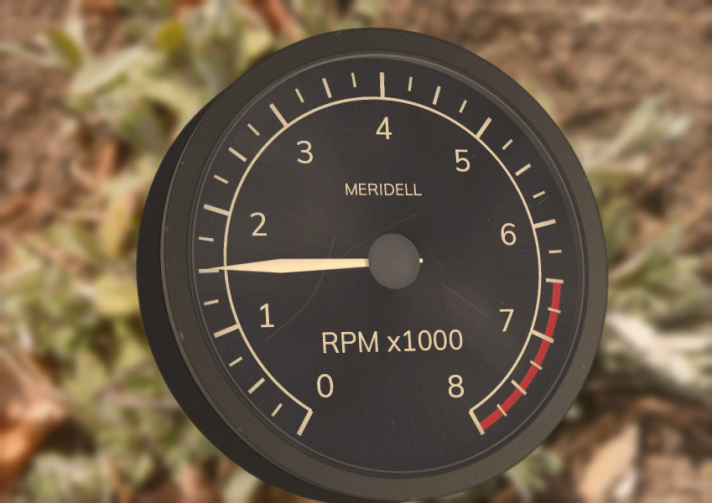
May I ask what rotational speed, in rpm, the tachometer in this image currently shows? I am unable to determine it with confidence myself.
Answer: 1500 rpm
